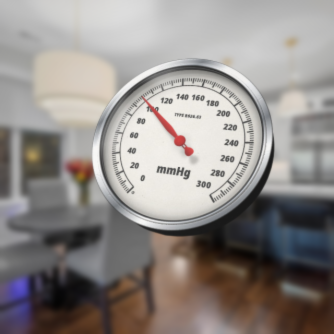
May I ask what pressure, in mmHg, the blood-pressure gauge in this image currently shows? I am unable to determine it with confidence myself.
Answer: 100 mmHg
